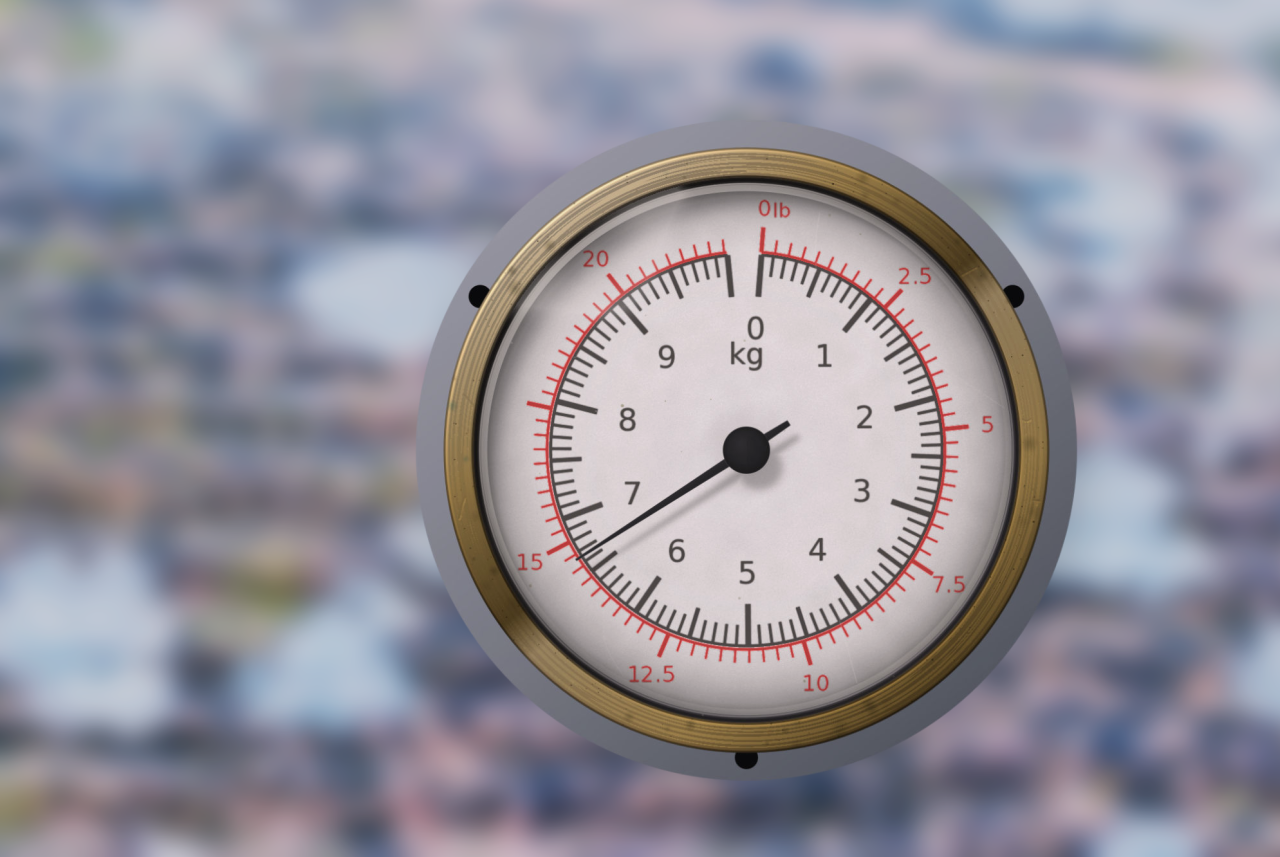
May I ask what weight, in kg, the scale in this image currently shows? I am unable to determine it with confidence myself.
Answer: 6.65 kg
